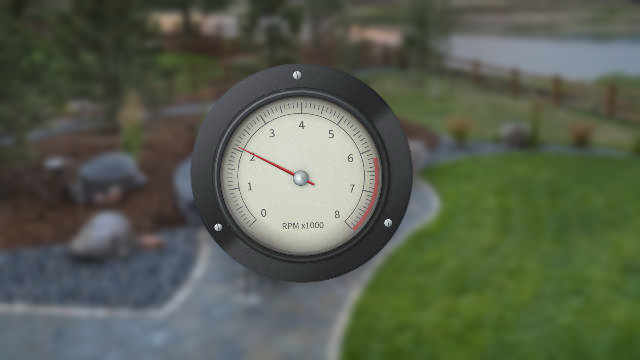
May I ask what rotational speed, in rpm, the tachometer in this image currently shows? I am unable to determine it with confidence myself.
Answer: 2100 rpm
